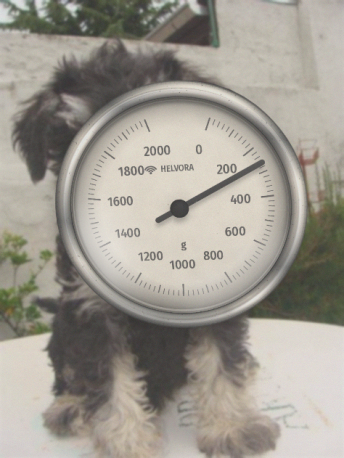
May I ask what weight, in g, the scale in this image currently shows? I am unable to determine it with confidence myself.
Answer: 260 g
